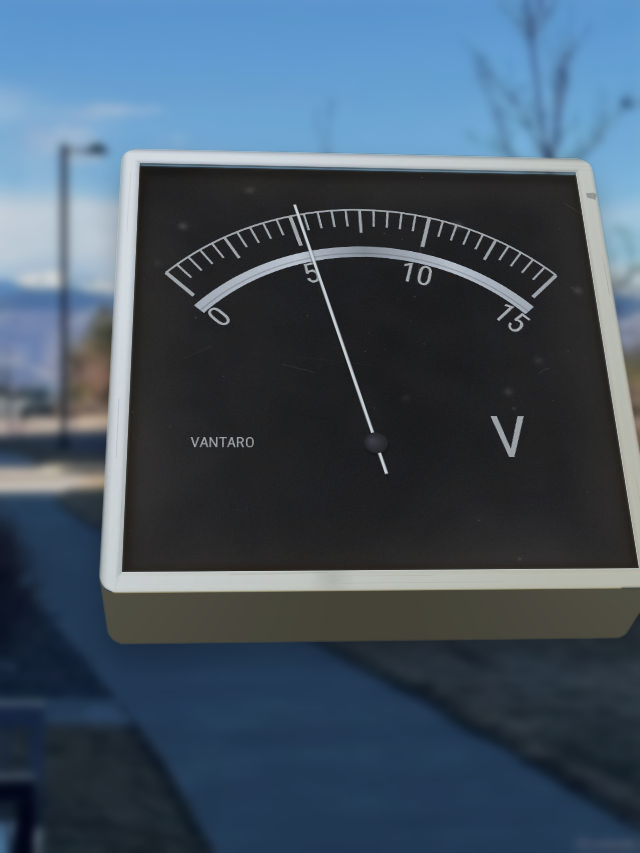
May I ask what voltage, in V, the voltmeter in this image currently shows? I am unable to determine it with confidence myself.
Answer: 5.25 V
